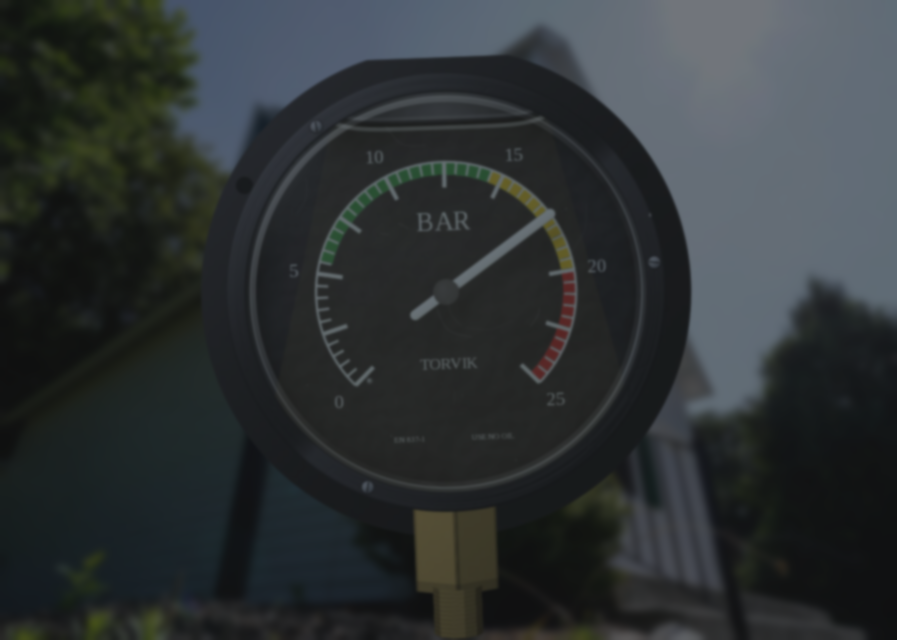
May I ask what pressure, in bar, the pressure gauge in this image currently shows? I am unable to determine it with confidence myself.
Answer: 17.5 bar
